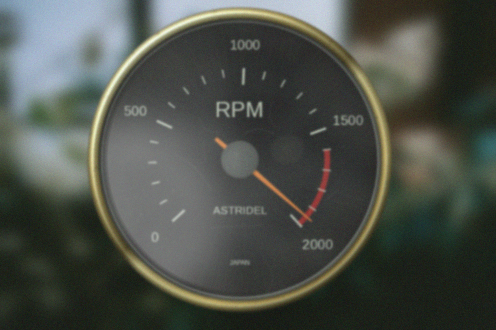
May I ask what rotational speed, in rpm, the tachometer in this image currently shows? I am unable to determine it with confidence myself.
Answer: 1950 rpm
